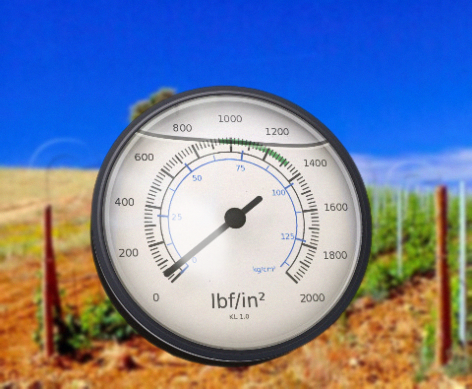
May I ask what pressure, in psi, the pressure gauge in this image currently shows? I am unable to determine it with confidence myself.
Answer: 40 psi
